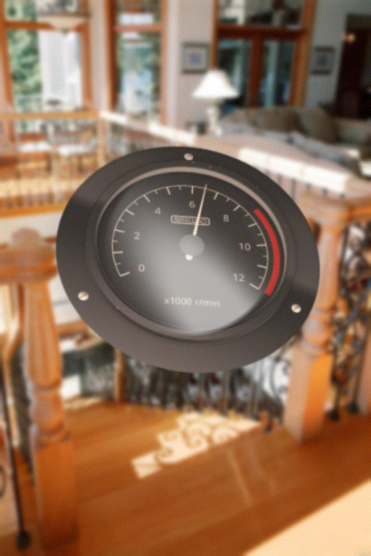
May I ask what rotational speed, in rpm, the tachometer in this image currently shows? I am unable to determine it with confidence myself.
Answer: 6500 rpm
